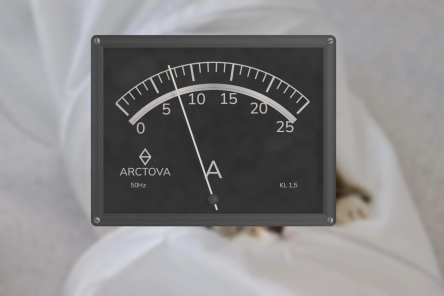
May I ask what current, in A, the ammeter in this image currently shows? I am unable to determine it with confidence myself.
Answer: 7.5 A
